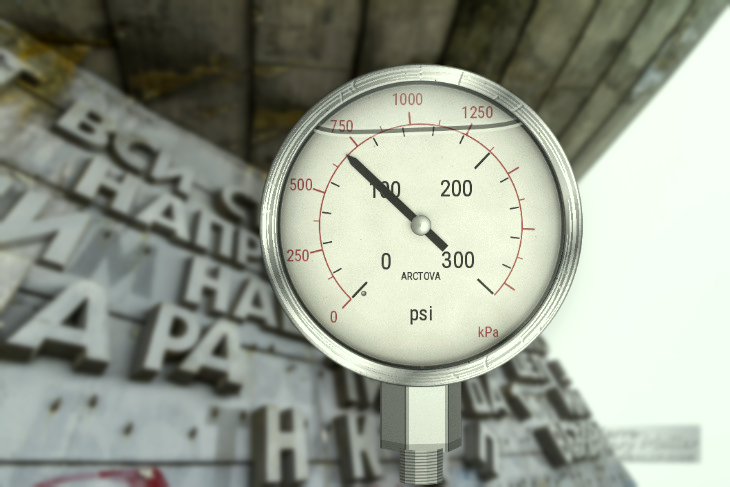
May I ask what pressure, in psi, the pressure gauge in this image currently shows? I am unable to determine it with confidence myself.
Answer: 100 psi
